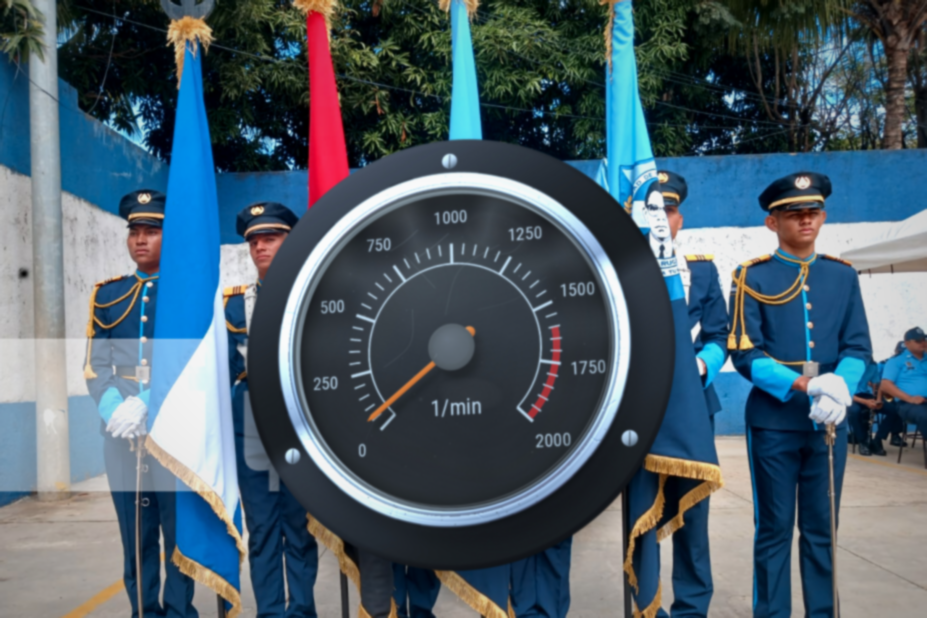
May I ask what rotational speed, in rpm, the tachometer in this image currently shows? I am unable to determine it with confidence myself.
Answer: 50 rpm
